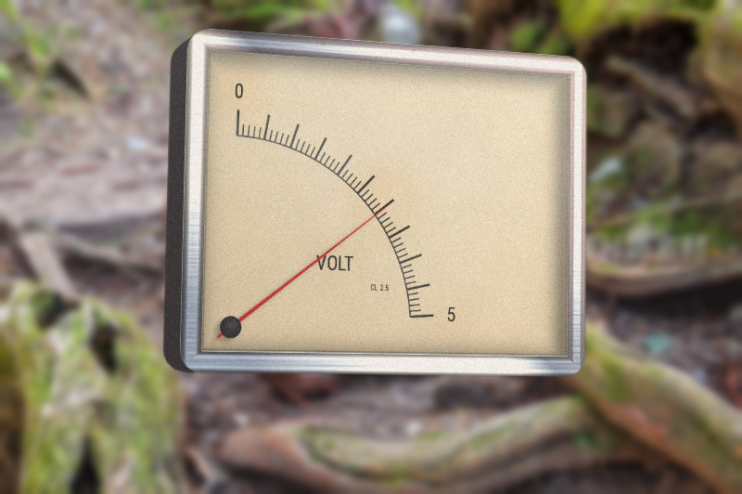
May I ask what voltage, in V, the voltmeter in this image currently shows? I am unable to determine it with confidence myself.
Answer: 3 V
